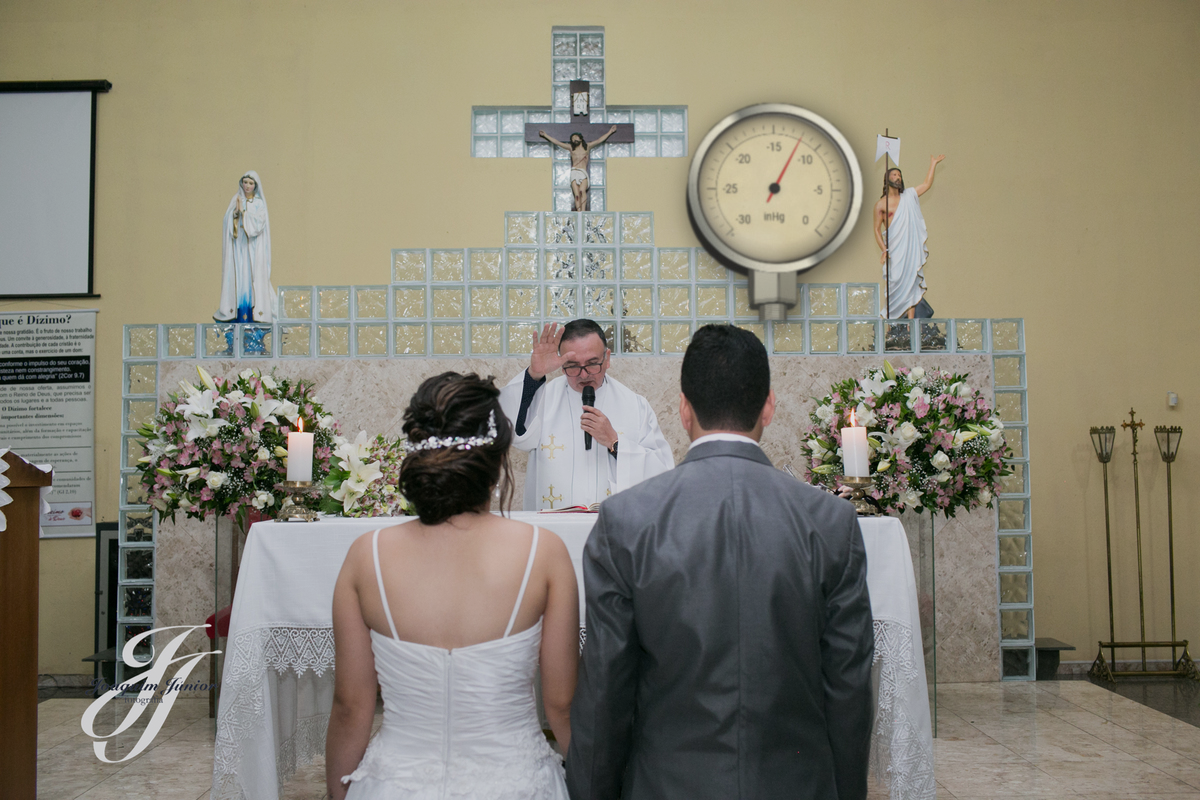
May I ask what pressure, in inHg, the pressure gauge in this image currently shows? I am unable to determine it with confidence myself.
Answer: -12 inHg
